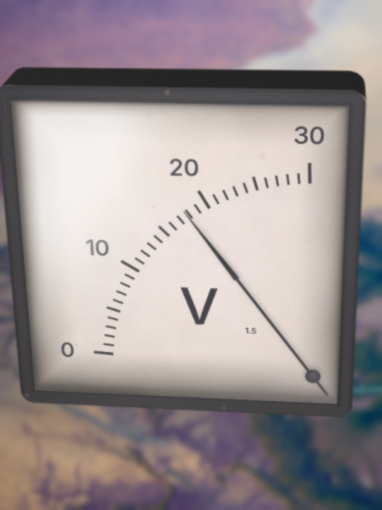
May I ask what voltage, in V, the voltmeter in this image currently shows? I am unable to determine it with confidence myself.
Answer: 18 V
